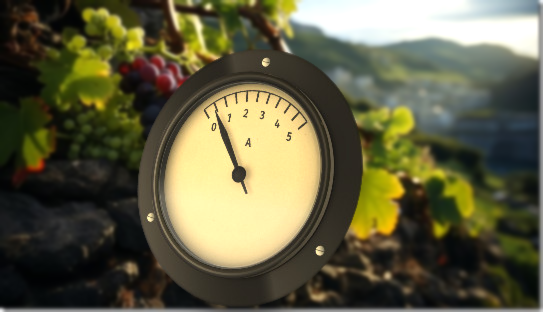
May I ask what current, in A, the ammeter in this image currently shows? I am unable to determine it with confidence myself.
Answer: 0.5 A
